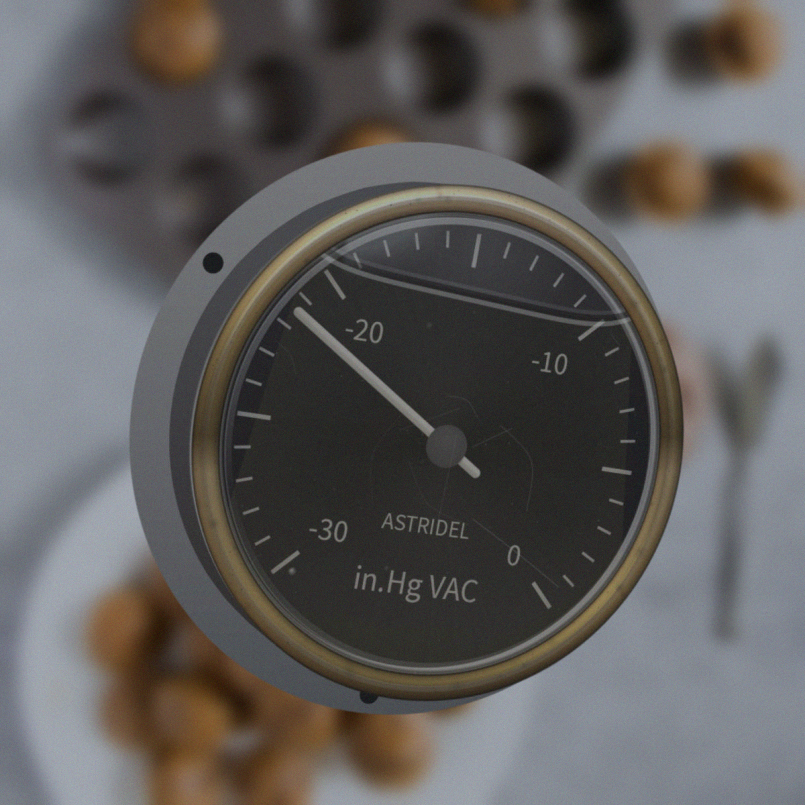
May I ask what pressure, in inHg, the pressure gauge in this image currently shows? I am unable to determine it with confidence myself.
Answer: -21.5 inHg
